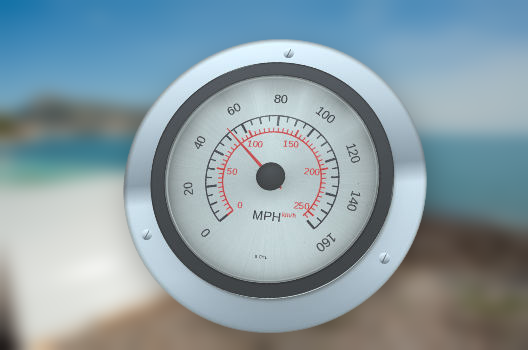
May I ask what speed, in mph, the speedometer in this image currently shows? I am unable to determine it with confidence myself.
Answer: 52.5 mph
